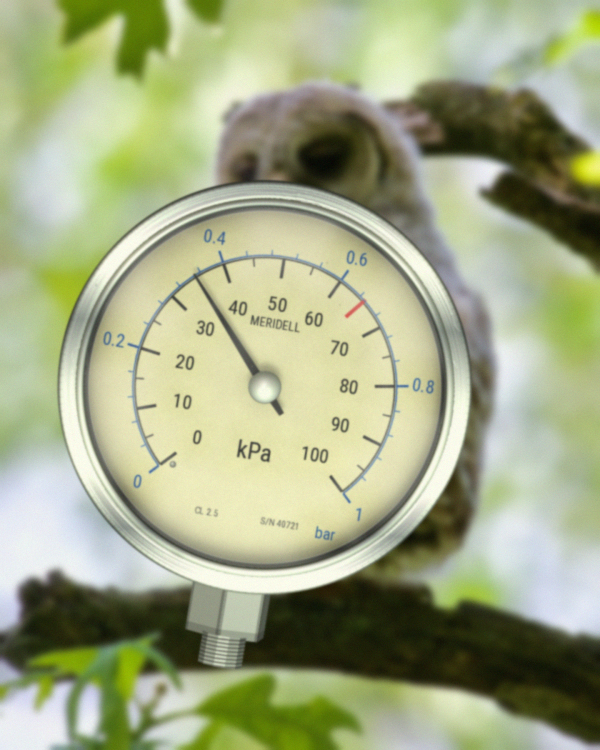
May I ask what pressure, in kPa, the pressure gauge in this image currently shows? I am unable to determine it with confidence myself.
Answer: 35 kPa
